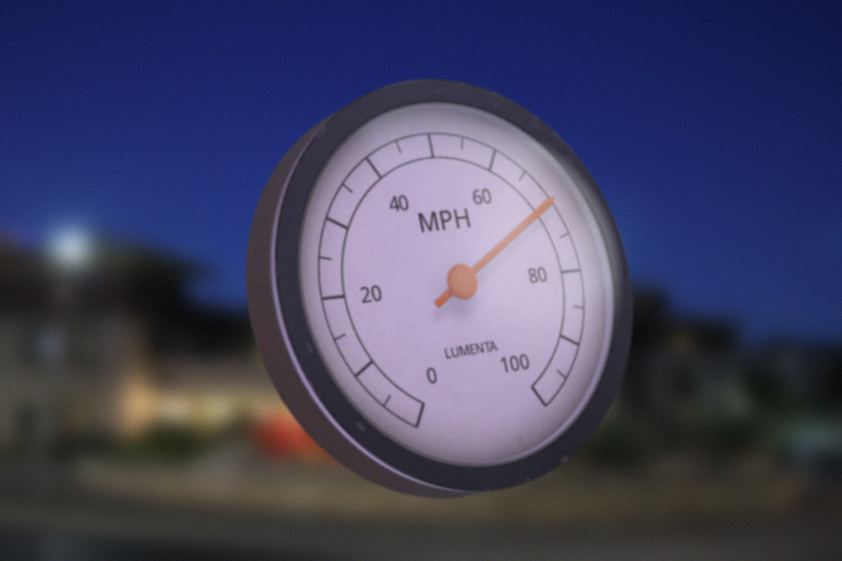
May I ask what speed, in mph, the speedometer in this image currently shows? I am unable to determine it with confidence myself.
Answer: 70 mph
